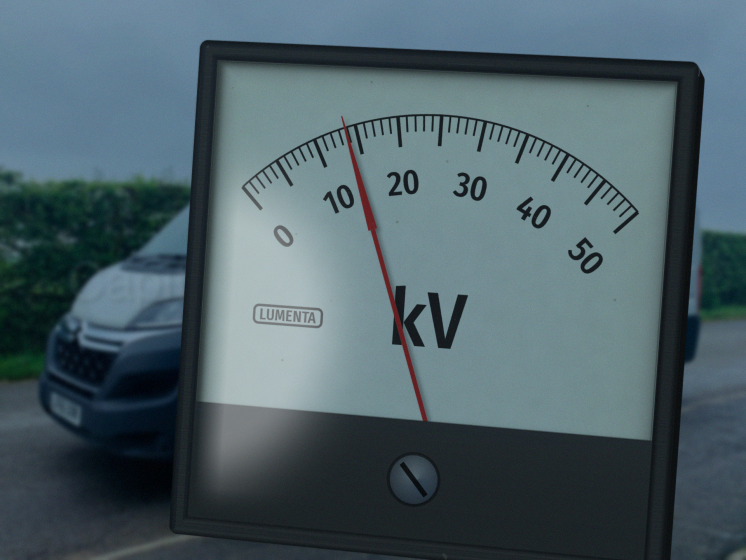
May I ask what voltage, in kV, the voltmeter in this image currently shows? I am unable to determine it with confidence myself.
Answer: 14 kV
